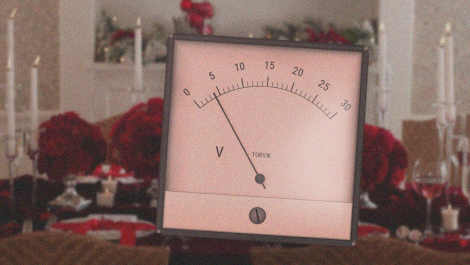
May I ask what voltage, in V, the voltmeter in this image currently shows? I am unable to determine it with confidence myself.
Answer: 4 V
